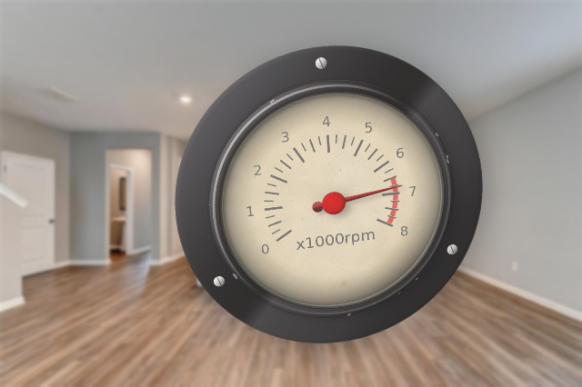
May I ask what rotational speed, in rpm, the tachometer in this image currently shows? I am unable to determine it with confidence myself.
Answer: 6750 rpm
